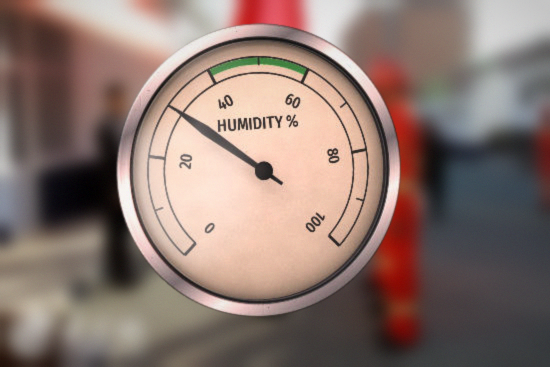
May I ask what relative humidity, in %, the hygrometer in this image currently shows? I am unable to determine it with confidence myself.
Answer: 30 %
